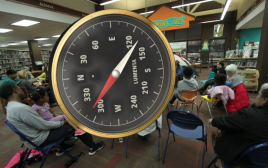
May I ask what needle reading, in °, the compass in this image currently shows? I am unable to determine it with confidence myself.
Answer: 310 °
